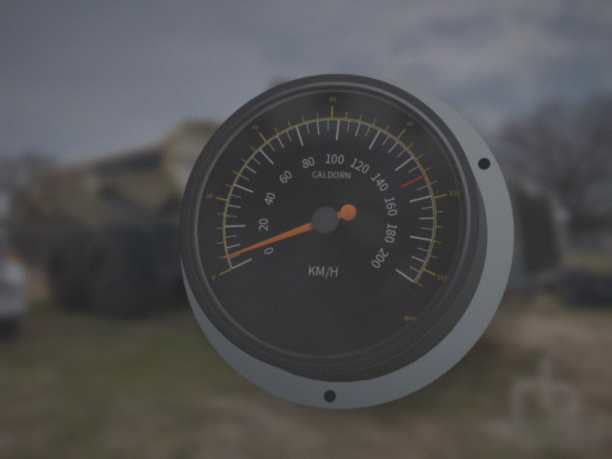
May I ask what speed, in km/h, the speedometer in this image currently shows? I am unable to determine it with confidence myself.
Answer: 5 km/h
